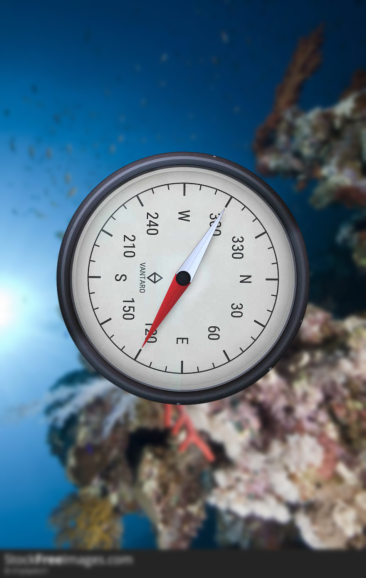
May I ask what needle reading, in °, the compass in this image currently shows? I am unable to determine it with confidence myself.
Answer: 120 °
